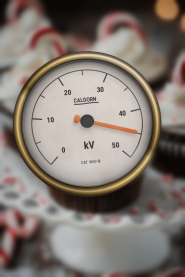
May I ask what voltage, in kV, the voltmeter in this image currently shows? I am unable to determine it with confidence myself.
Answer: 45 kV
